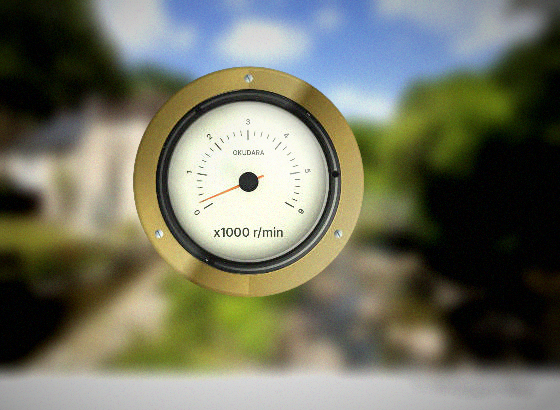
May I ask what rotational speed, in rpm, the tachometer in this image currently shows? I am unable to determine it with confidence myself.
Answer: 200 rpm
